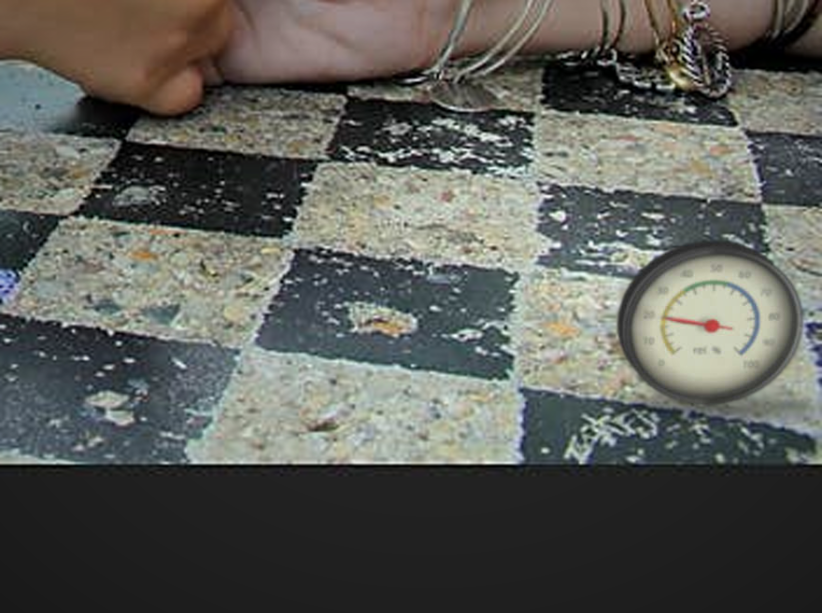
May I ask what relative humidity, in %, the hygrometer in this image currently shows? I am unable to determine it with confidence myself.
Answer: 20 %
